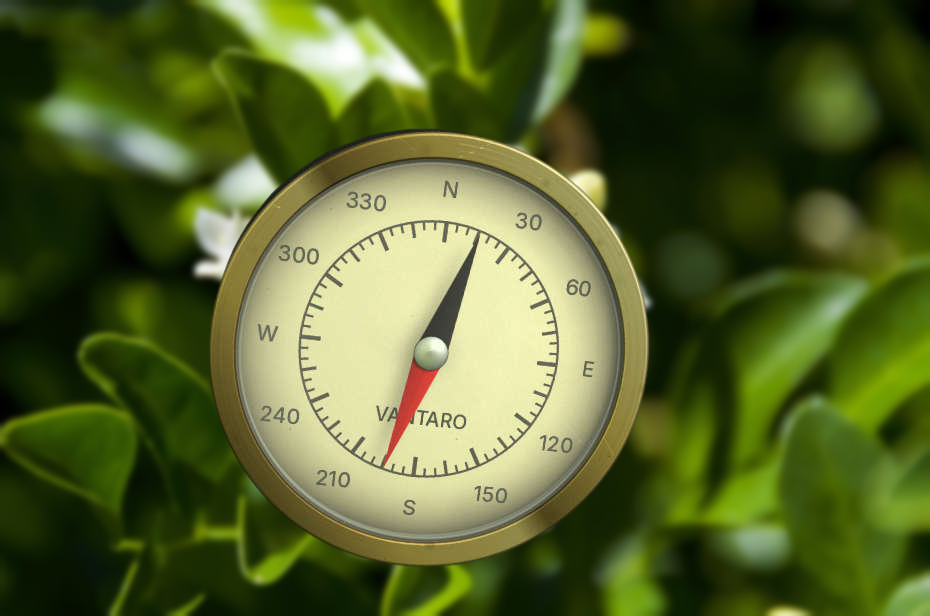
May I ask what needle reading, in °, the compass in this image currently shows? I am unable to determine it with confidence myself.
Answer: 195 °
